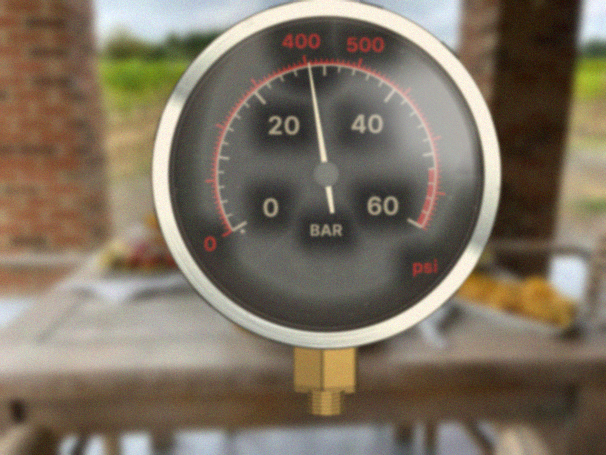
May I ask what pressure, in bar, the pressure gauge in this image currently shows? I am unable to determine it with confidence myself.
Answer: 28 bar
